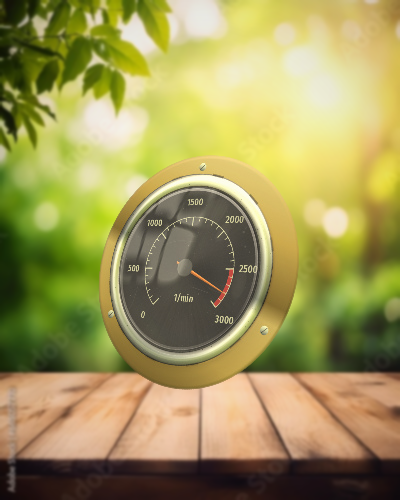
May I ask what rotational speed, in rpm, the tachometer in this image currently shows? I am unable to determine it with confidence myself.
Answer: 2800 rpm
